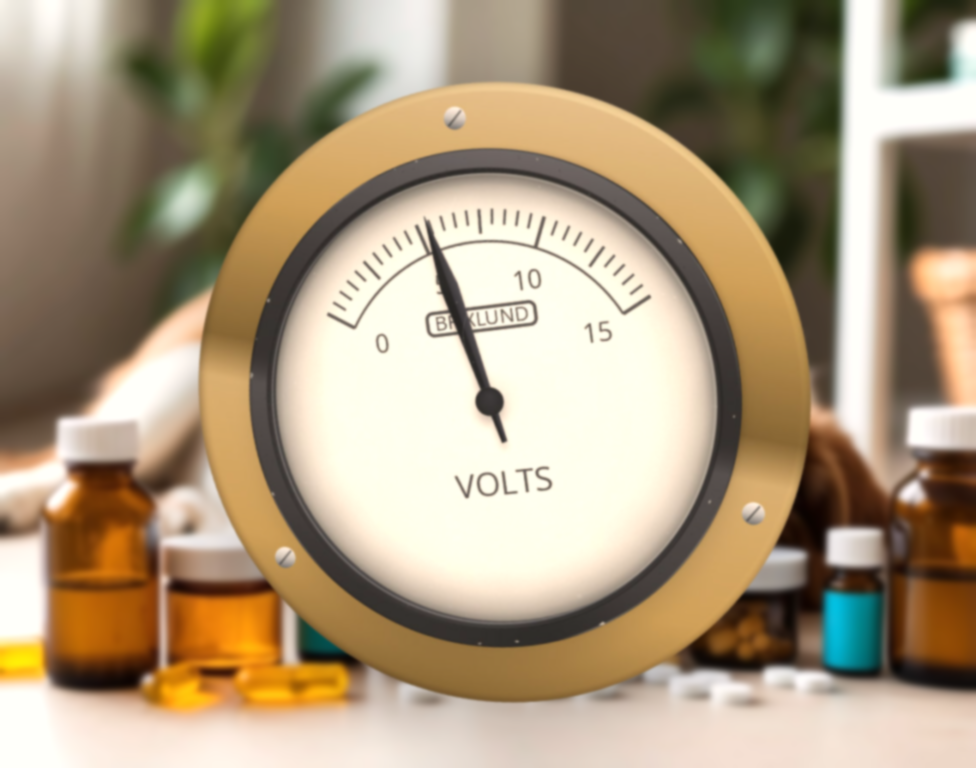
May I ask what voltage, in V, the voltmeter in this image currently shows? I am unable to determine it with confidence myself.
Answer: 5.5 V
